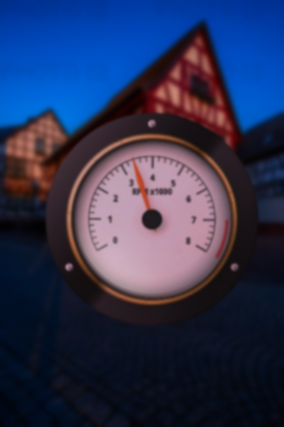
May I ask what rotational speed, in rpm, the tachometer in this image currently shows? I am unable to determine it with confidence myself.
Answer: 3400 rpm
